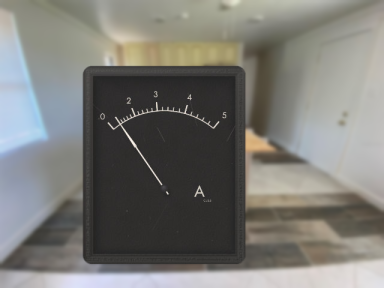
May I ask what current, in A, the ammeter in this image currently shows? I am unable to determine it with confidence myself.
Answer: 1 A
